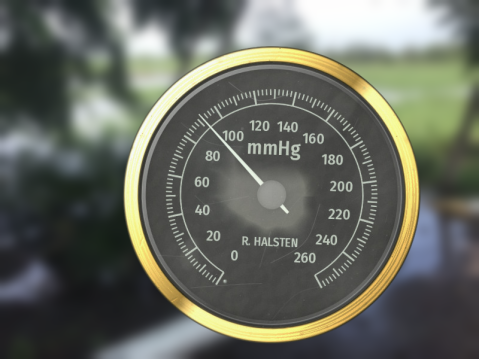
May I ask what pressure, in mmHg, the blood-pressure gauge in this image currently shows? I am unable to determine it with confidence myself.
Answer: 92 mmHg
